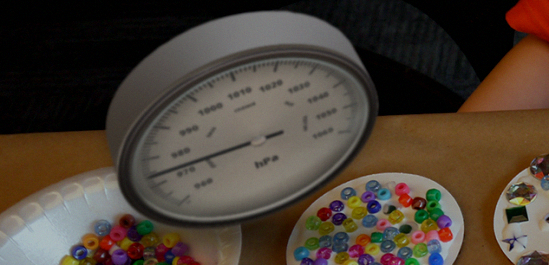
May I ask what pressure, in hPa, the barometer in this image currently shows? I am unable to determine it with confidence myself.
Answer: 975 hPa
